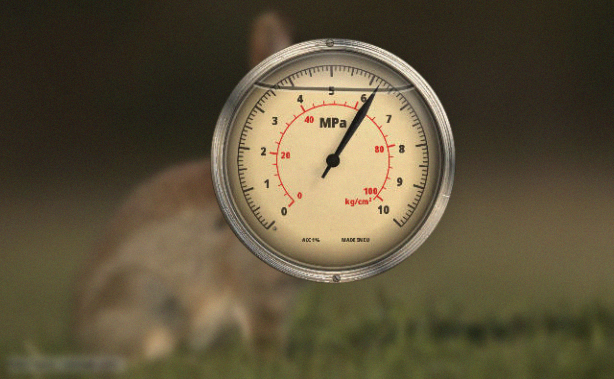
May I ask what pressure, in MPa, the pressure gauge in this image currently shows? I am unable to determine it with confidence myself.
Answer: 6.2 MPa
